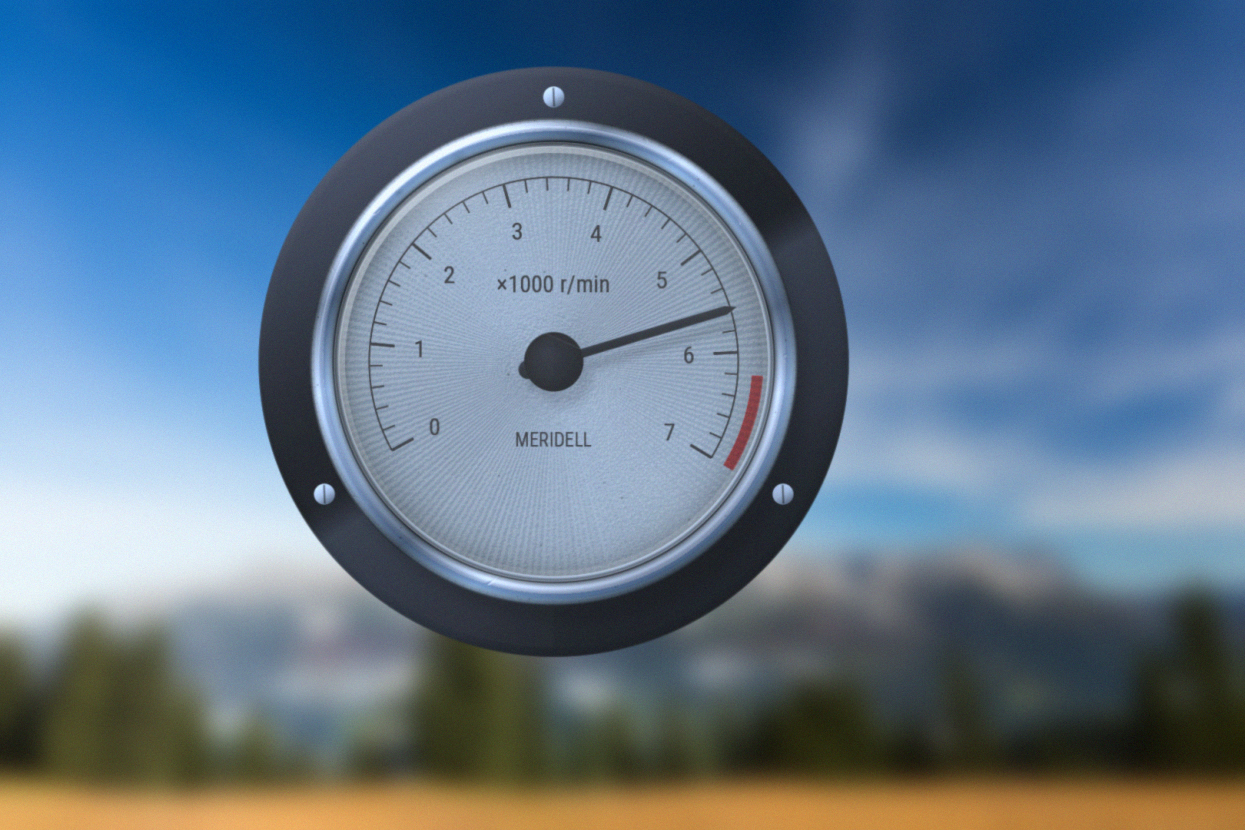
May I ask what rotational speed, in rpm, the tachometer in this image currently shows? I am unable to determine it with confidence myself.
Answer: 5600 rpm
